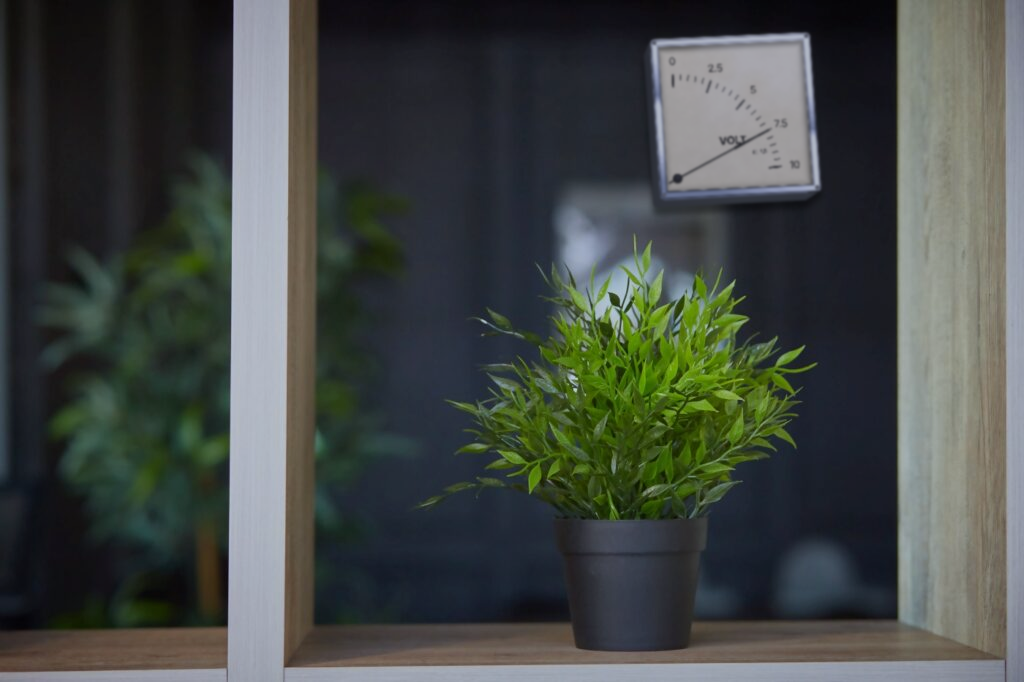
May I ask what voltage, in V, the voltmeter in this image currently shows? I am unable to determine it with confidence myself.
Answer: 7.5 V
